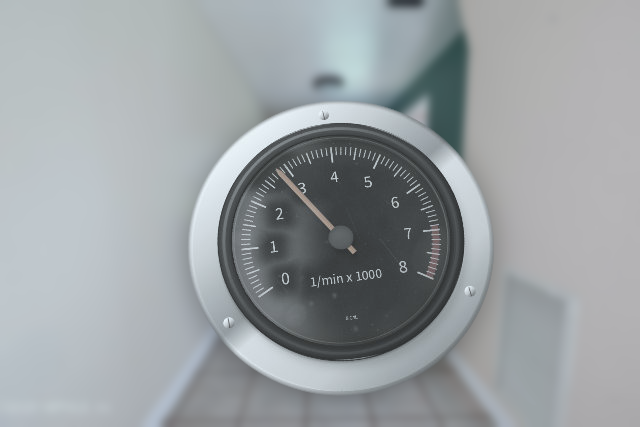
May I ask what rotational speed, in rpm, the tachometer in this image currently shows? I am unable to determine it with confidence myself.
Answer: 2800 rpm
